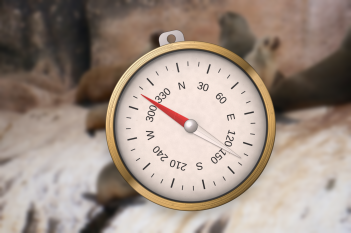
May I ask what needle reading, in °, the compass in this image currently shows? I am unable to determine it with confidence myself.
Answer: 315 °
